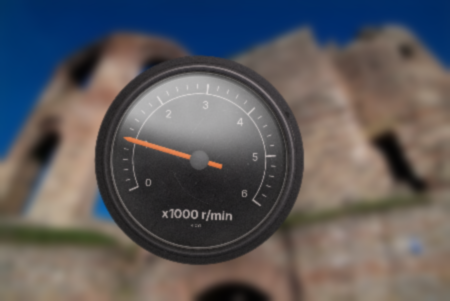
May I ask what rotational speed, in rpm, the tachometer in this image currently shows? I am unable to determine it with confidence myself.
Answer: 1000 rpm
